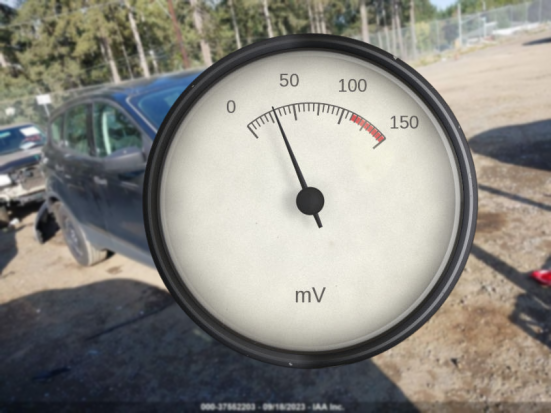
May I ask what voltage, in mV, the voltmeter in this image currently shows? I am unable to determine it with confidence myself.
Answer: 30 mV
